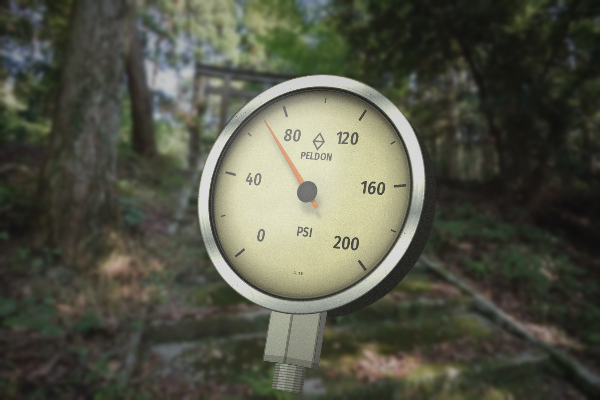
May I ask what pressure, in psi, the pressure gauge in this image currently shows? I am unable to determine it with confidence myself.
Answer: 70 psi
